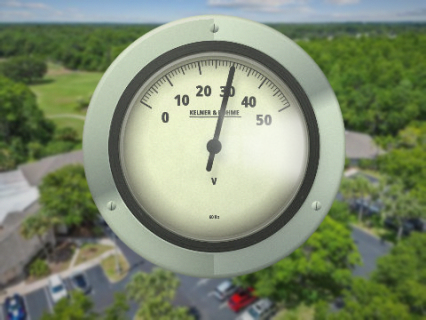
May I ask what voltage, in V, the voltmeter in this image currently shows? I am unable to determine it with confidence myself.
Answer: 30 V
